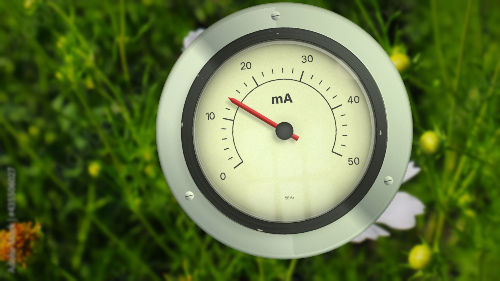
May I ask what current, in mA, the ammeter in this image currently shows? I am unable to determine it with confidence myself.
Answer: 14 mA
